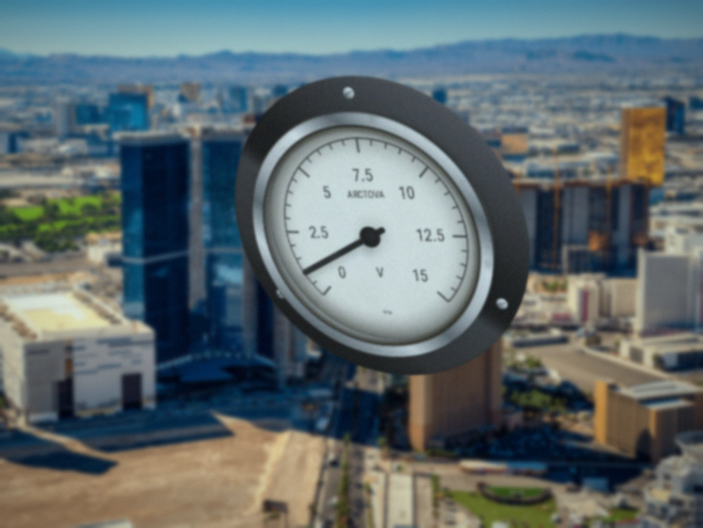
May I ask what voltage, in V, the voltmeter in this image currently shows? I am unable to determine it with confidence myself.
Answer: 1 V
